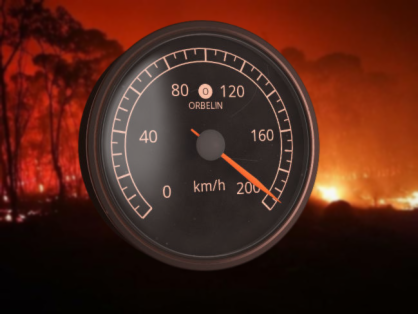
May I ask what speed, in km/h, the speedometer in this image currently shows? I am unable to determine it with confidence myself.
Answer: 195 km/h
